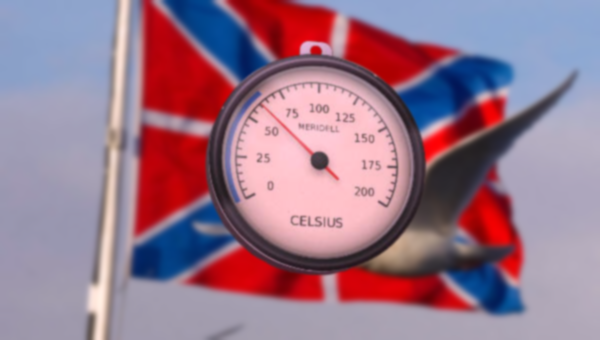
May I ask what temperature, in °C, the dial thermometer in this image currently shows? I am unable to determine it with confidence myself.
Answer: 60 °C
